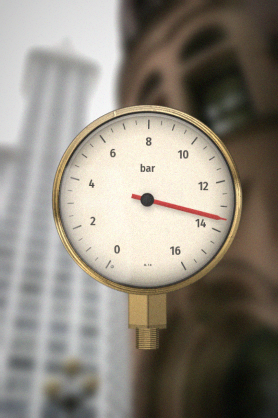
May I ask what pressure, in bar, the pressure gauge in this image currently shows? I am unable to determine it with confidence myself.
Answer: 13.5 bar
